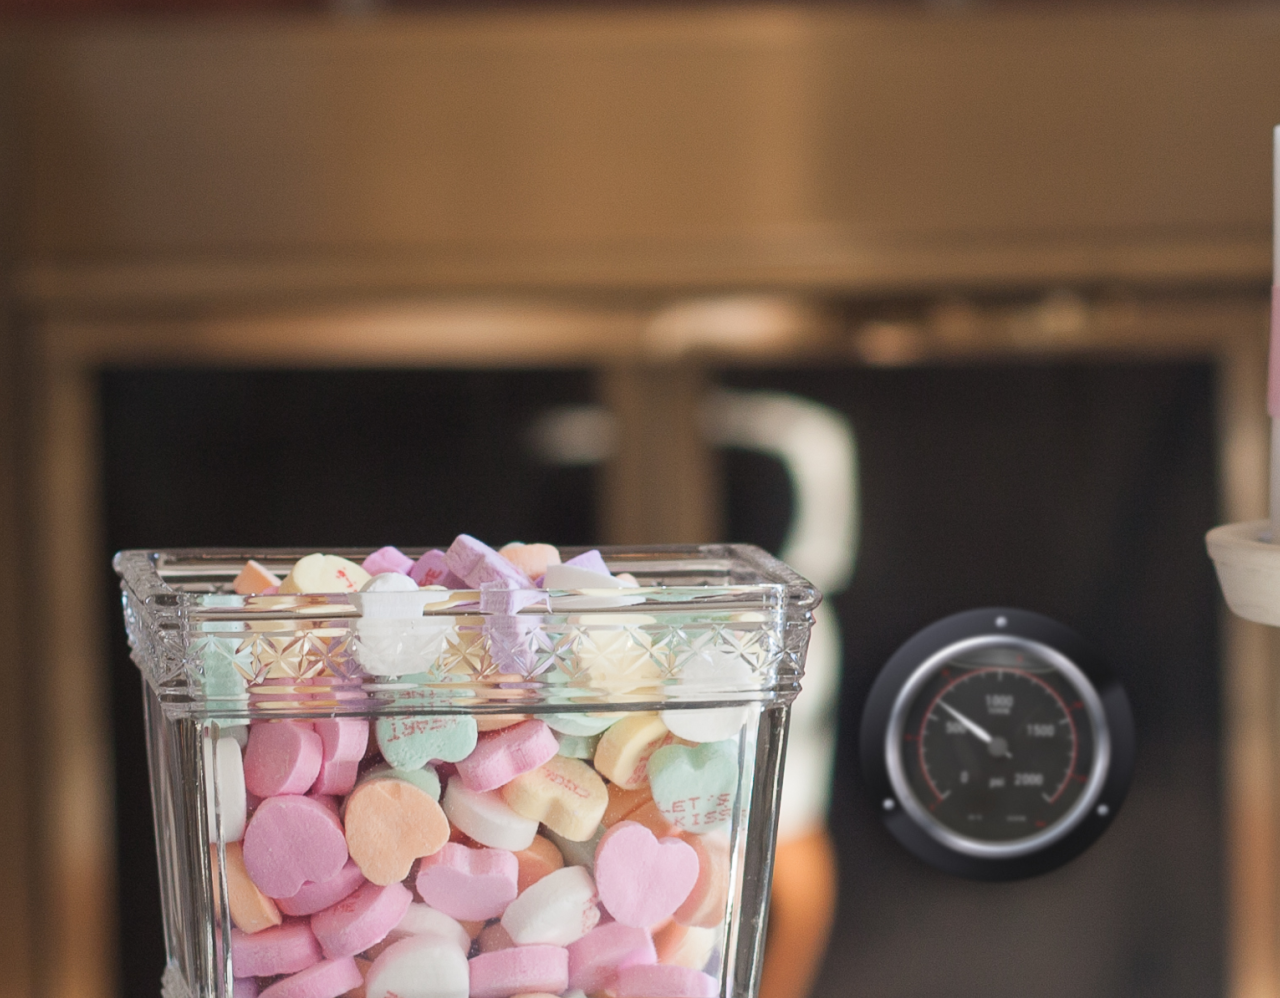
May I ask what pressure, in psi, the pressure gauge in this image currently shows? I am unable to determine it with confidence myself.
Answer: 600 psi
